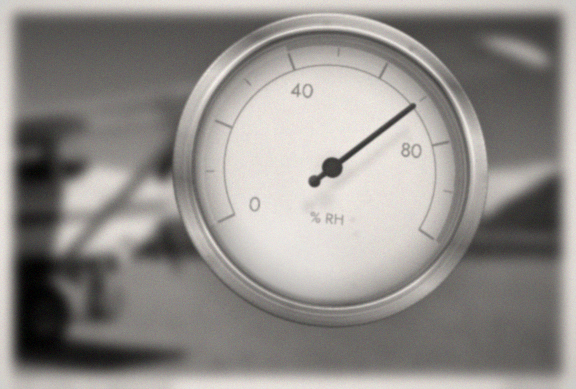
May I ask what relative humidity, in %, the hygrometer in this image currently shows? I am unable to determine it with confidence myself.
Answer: 70 %
